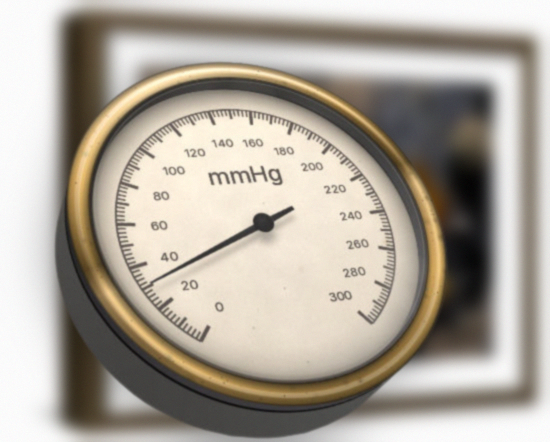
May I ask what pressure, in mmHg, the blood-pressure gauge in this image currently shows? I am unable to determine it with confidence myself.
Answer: 30 mmHg
